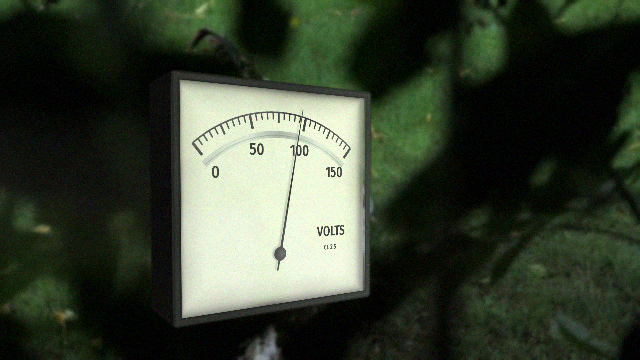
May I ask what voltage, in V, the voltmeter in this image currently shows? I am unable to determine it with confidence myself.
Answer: 95 V
